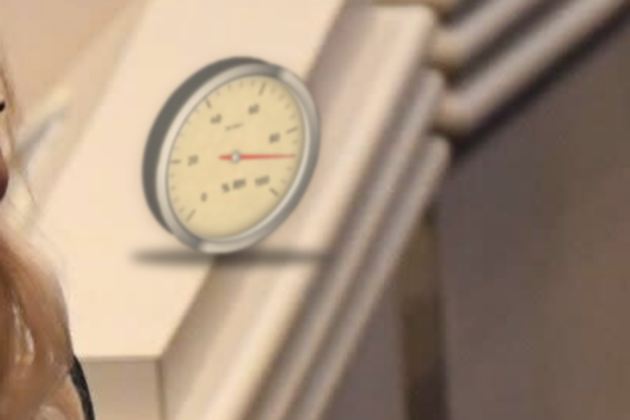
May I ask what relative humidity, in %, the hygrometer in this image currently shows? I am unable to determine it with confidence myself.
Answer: 88 %
